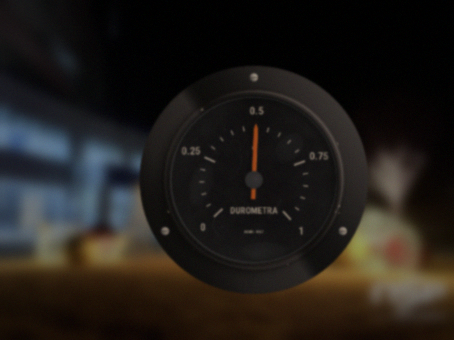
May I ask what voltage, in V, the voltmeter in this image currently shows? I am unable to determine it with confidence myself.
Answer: 0.5 V
